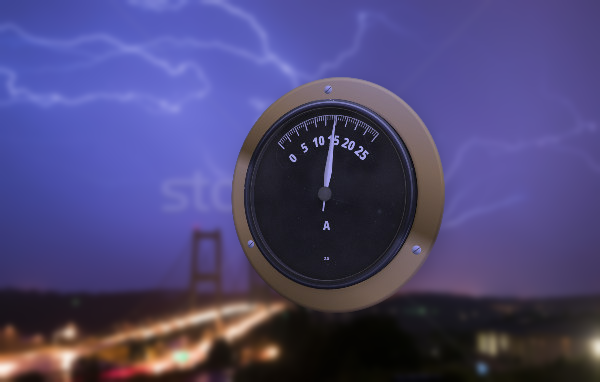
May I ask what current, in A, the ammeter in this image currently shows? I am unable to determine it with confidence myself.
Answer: 15 A
